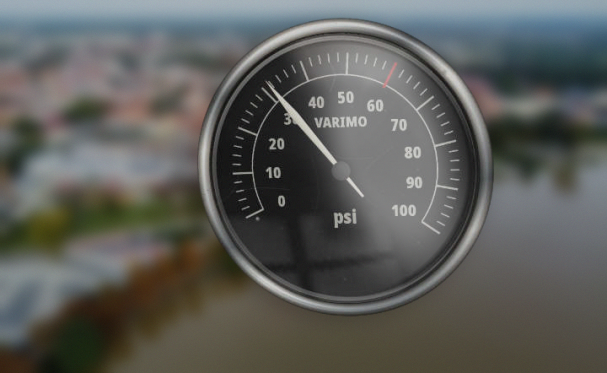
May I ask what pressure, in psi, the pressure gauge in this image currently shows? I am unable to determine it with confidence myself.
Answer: 32 psi
